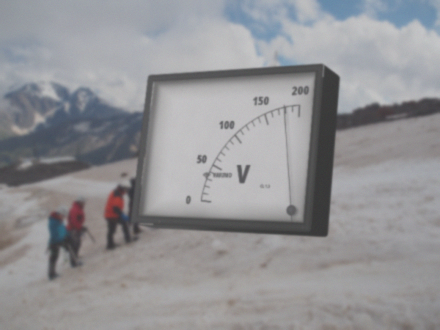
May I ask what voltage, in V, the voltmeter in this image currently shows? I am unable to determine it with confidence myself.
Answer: 180 V
